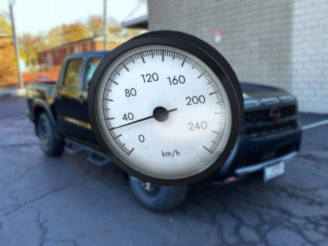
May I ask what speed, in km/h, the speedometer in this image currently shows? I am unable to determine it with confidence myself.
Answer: 30 km/h
